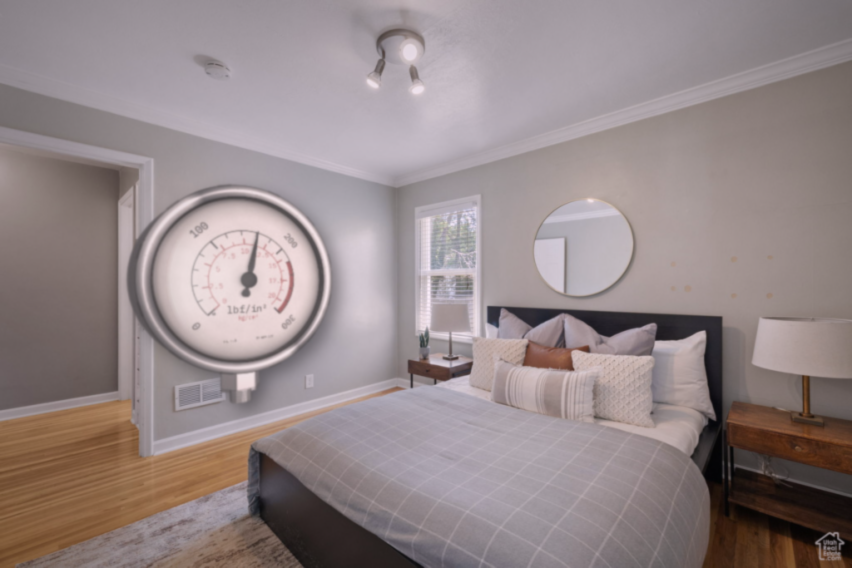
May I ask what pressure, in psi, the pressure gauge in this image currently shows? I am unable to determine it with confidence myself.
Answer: 160 psi
